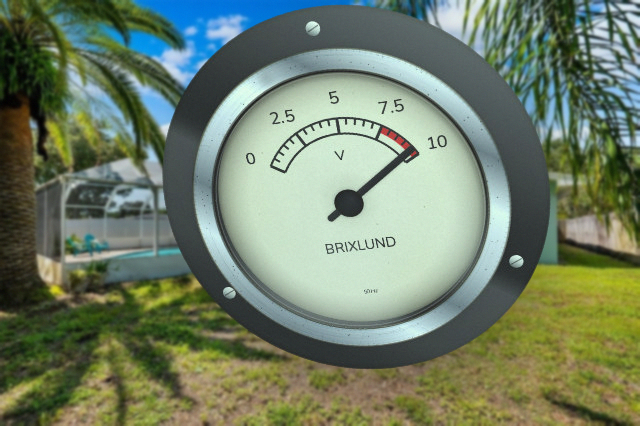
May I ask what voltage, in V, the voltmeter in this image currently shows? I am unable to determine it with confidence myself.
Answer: 9.5 V
